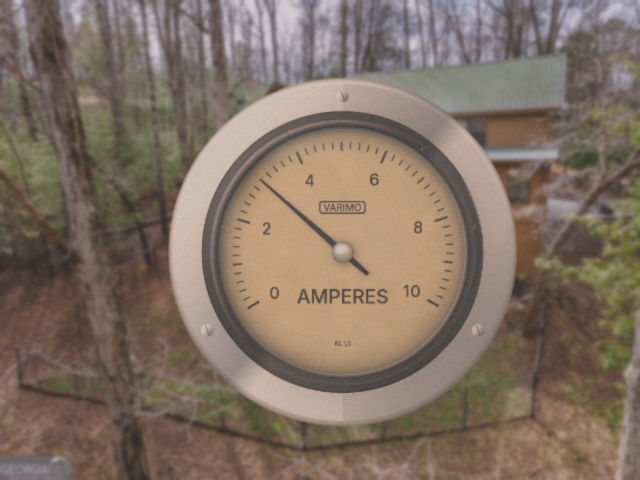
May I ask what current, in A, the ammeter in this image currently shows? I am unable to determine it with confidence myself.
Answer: 3 A
